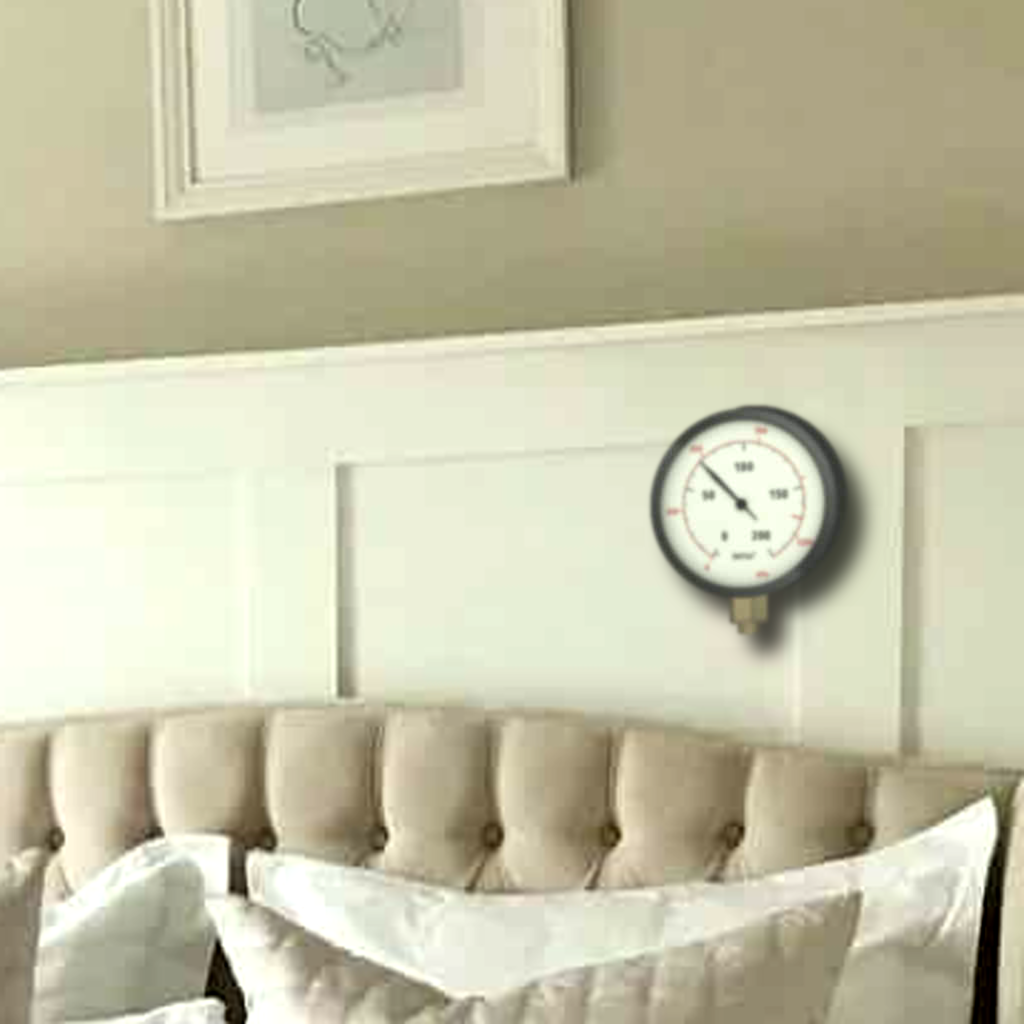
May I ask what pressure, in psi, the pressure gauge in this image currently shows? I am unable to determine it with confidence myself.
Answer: 70 psi
